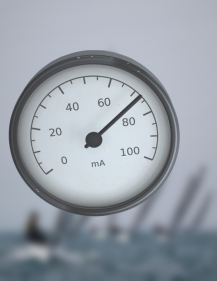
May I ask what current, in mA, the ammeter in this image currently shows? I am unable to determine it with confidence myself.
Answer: 72.5 mA
